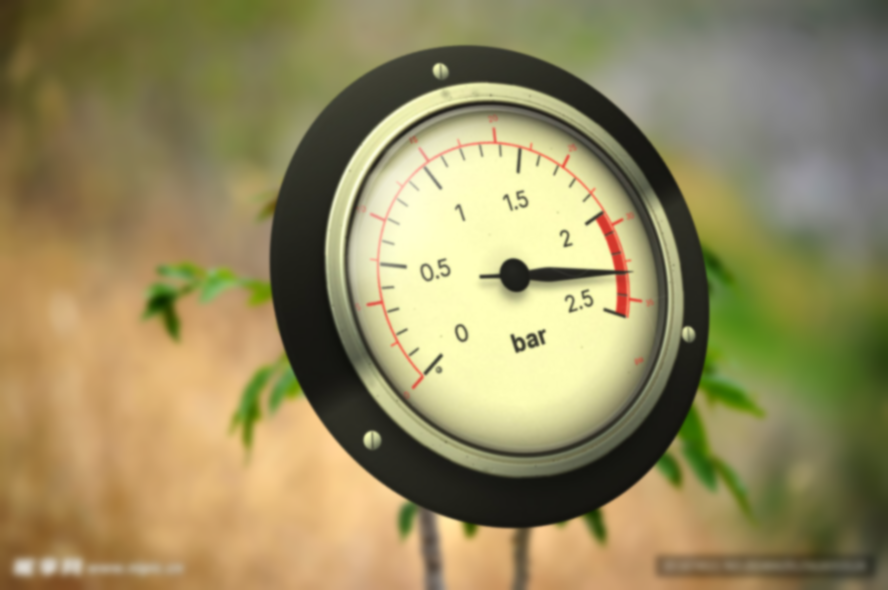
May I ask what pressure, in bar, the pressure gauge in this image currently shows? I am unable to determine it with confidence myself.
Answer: 2.3 bar
